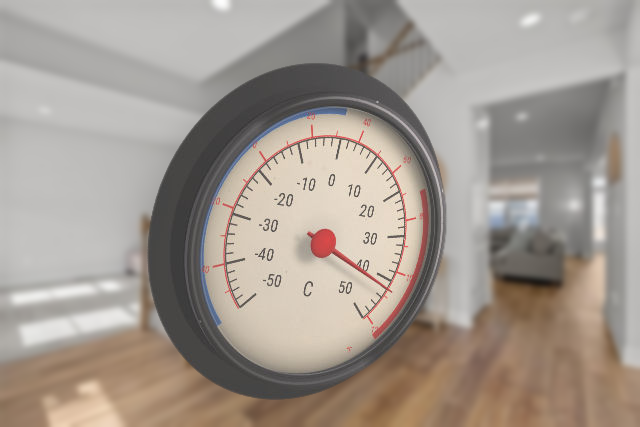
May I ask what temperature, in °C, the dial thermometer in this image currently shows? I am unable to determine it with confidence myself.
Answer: 42 °C
